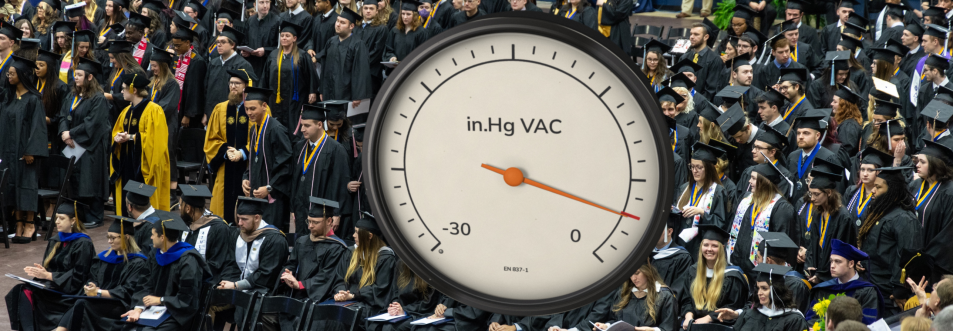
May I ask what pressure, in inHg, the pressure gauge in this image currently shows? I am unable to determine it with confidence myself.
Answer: -3 inHg
